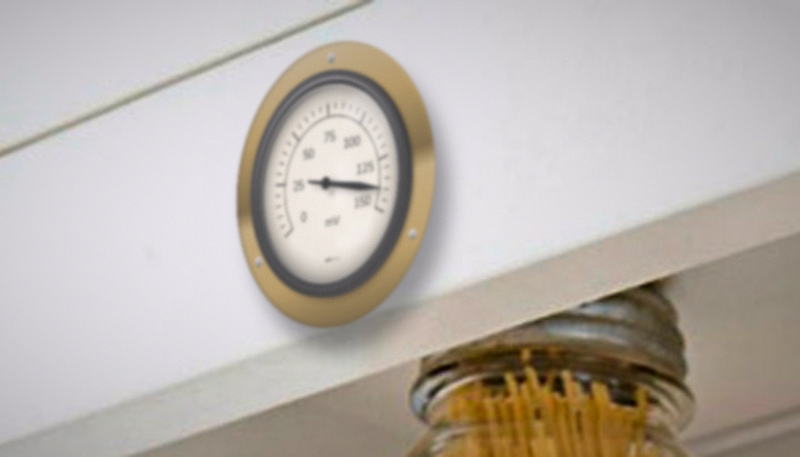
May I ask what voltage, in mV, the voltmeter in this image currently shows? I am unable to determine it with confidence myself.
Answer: 140 mV
